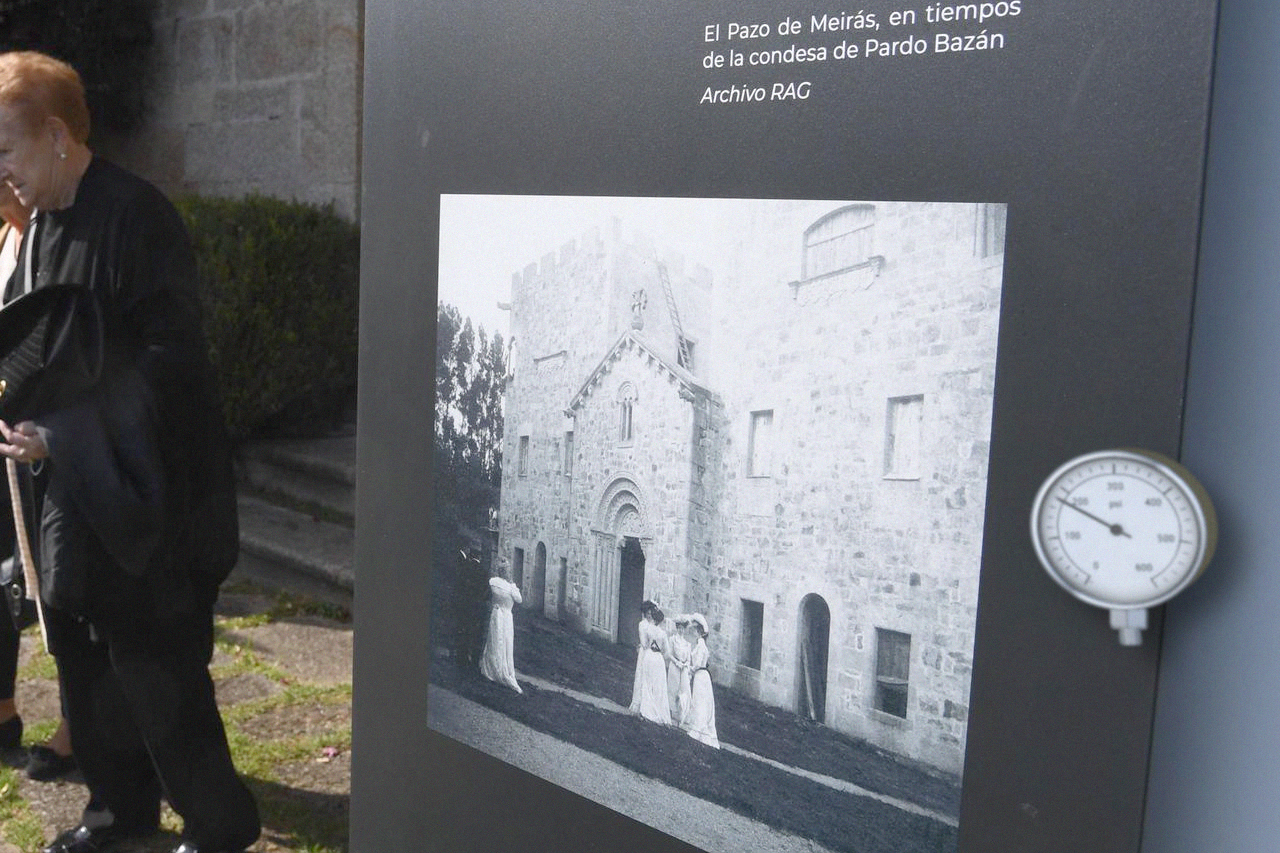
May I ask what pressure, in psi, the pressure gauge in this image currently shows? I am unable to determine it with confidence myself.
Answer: 180 psi
